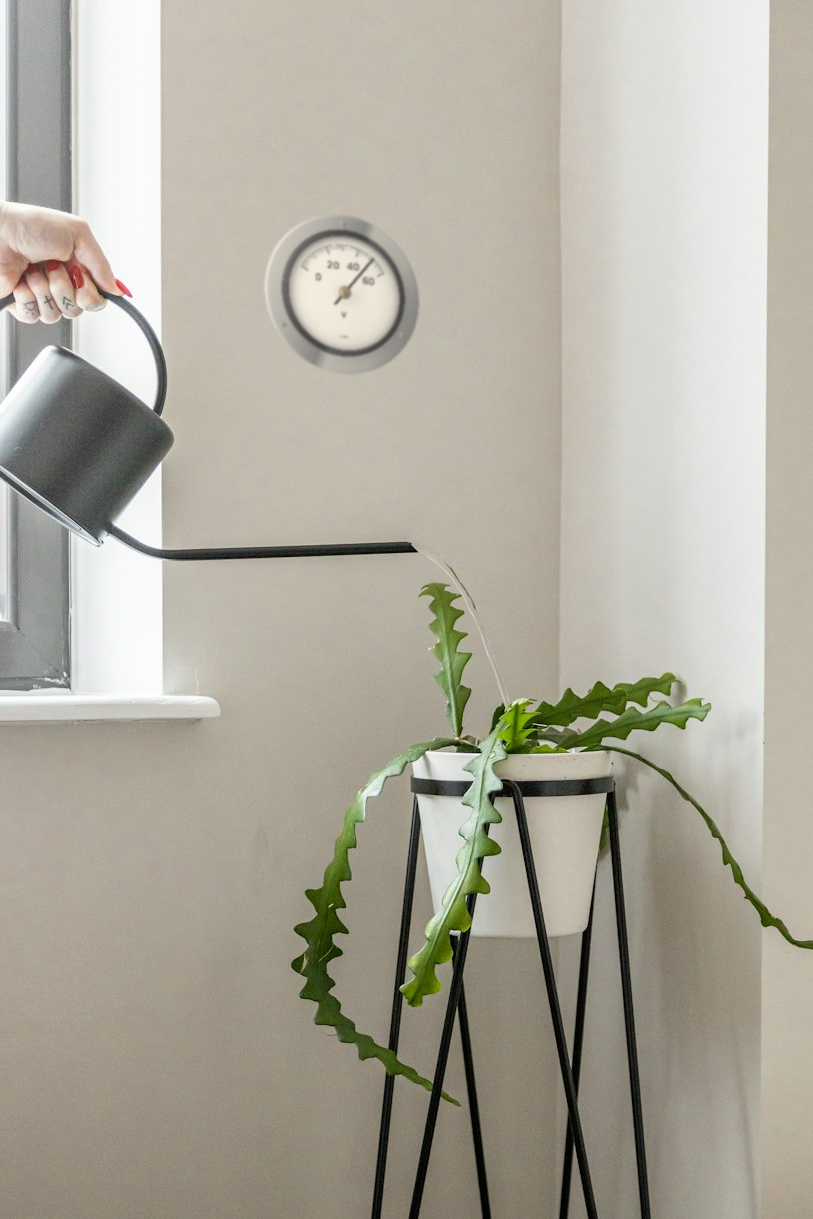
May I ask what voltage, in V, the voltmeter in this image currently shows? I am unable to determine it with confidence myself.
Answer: 50 V
